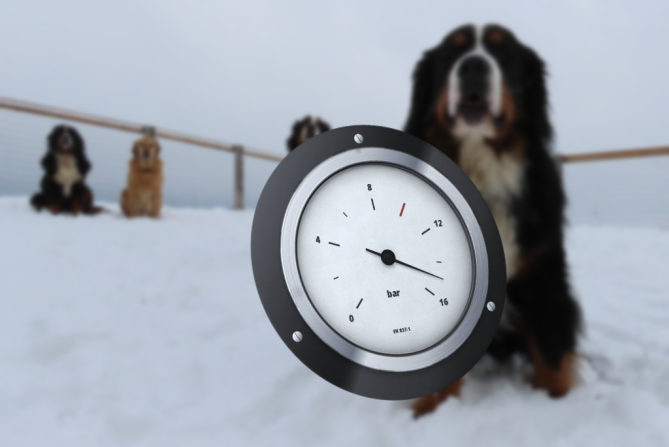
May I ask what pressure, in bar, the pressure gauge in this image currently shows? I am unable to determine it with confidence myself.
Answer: 15 bar
